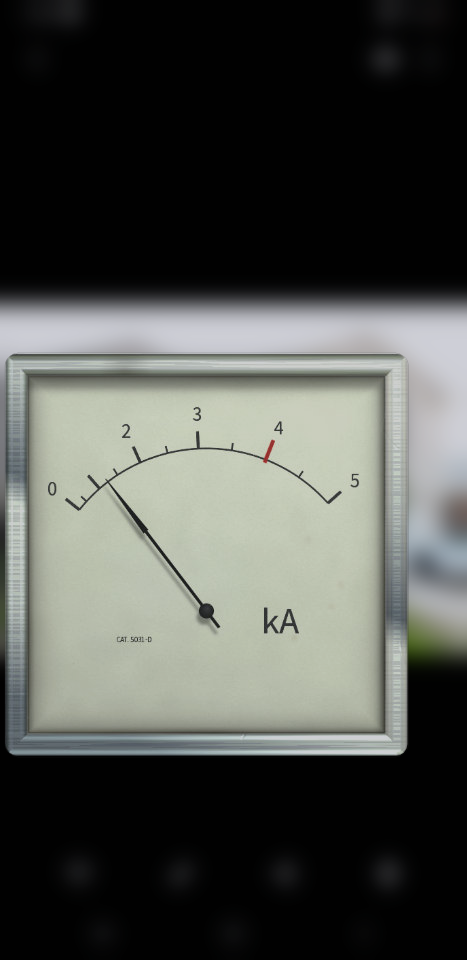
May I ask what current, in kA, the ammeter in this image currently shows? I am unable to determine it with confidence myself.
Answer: 1.25 kA
